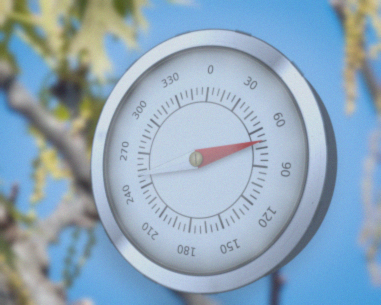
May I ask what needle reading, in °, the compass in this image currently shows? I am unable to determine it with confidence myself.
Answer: 70 °
